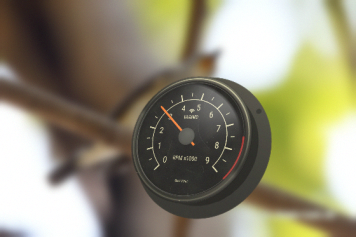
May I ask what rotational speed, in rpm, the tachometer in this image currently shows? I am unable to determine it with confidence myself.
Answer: 3000 rpm
